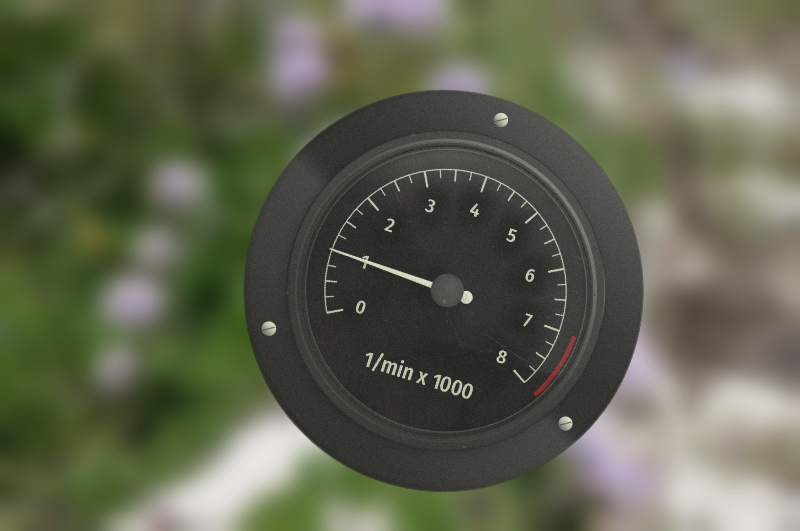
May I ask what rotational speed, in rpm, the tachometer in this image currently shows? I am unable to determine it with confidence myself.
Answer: 1000 rpm
